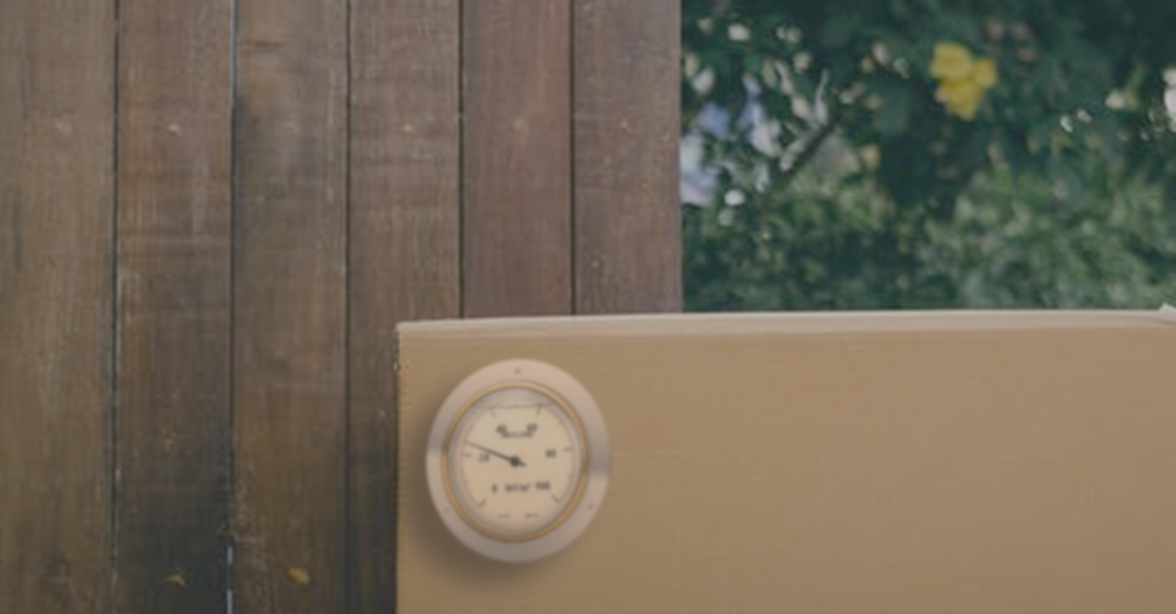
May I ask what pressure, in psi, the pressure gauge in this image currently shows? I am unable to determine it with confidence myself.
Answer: 25 psi
